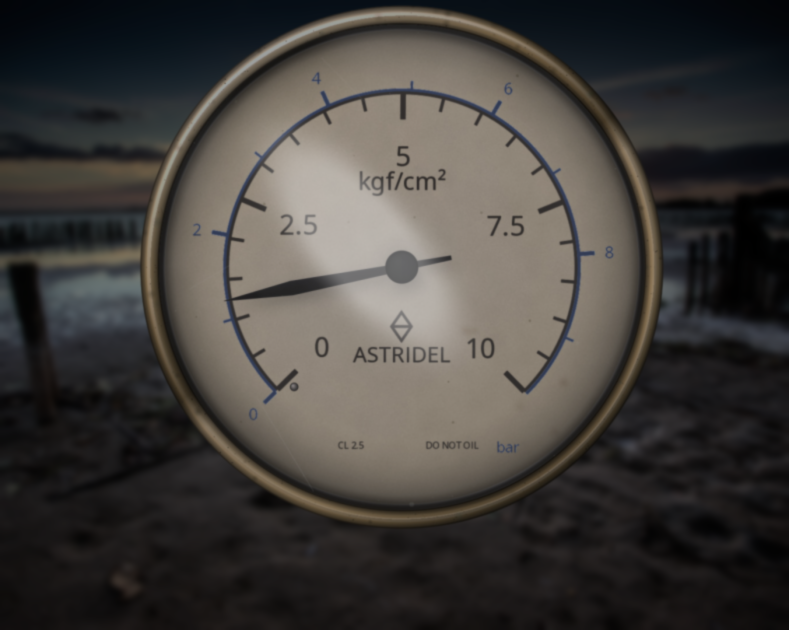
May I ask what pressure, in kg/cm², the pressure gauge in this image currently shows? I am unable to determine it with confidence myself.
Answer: 1.25 kg/cm²
